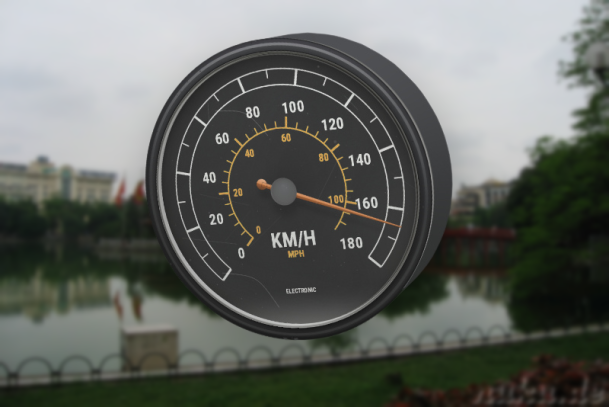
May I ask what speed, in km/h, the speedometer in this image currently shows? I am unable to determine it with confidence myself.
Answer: 165 km/h
